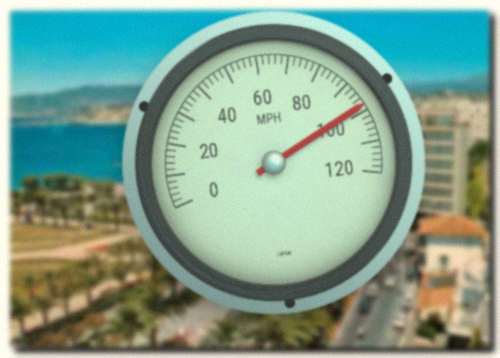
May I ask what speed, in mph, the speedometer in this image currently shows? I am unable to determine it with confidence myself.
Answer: 98 mph
